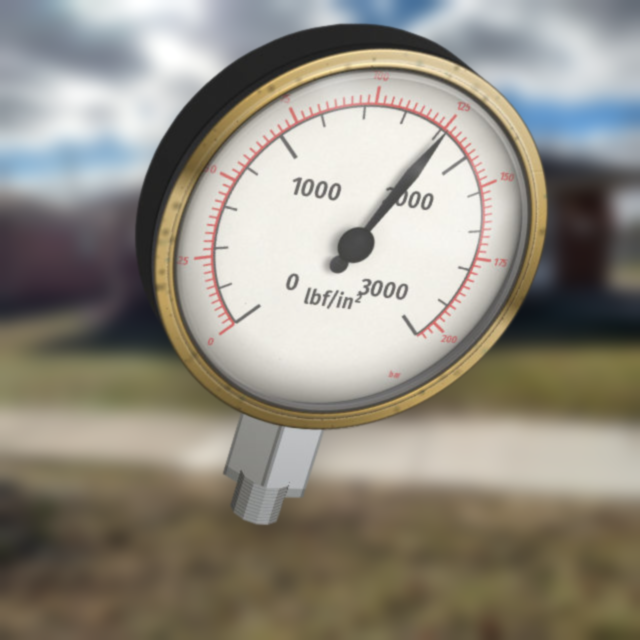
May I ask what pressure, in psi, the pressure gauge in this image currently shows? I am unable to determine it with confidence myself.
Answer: 1800 psi
